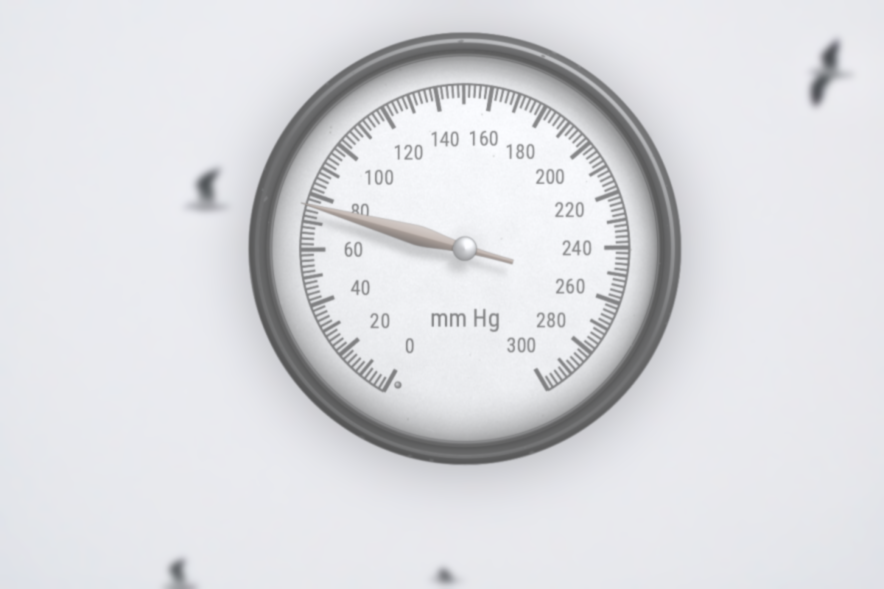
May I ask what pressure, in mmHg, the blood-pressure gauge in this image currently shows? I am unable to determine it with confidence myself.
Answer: 76 mmHg
